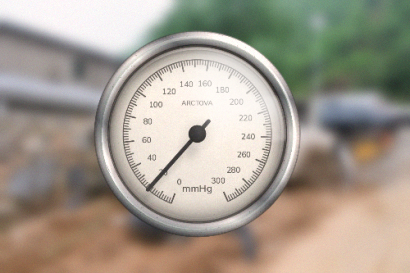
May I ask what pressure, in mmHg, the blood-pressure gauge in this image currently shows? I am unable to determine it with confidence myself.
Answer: 20 mmHg
